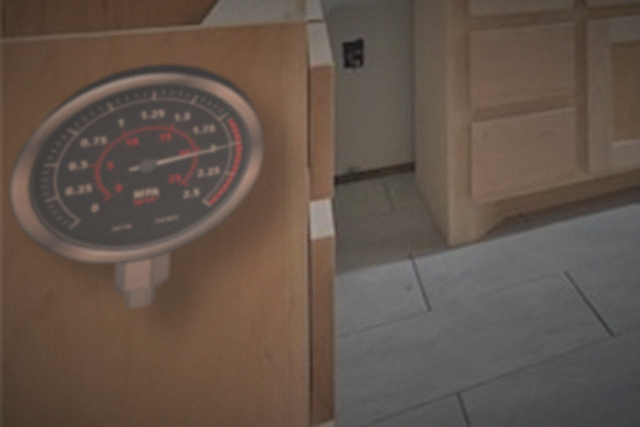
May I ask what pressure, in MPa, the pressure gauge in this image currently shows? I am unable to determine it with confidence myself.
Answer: 2 MPa
